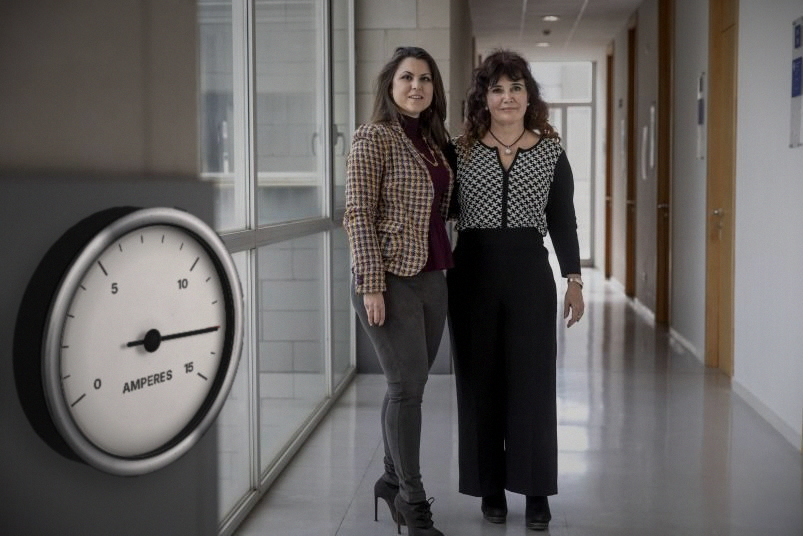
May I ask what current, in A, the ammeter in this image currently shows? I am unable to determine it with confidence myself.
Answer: 13 A
